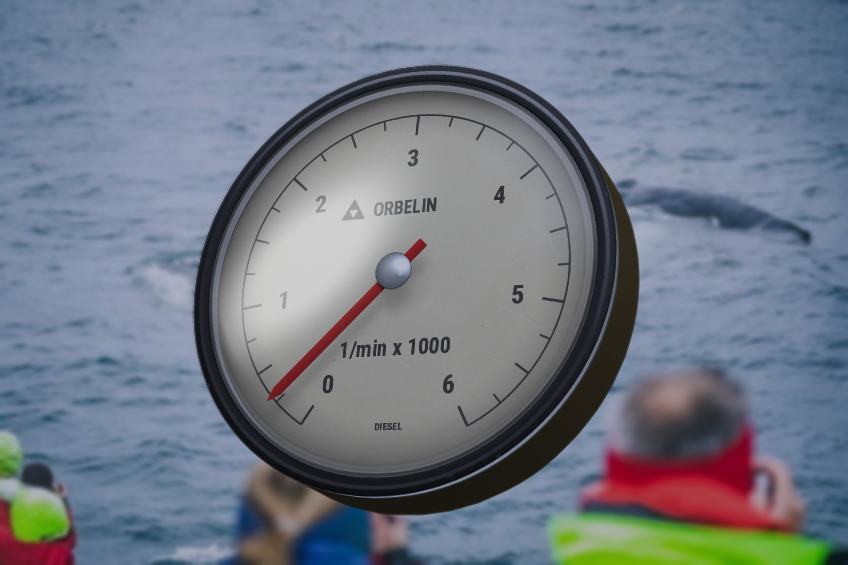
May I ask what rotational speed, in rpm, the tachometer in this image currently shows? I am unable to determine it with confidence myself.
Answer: 250 rpm
